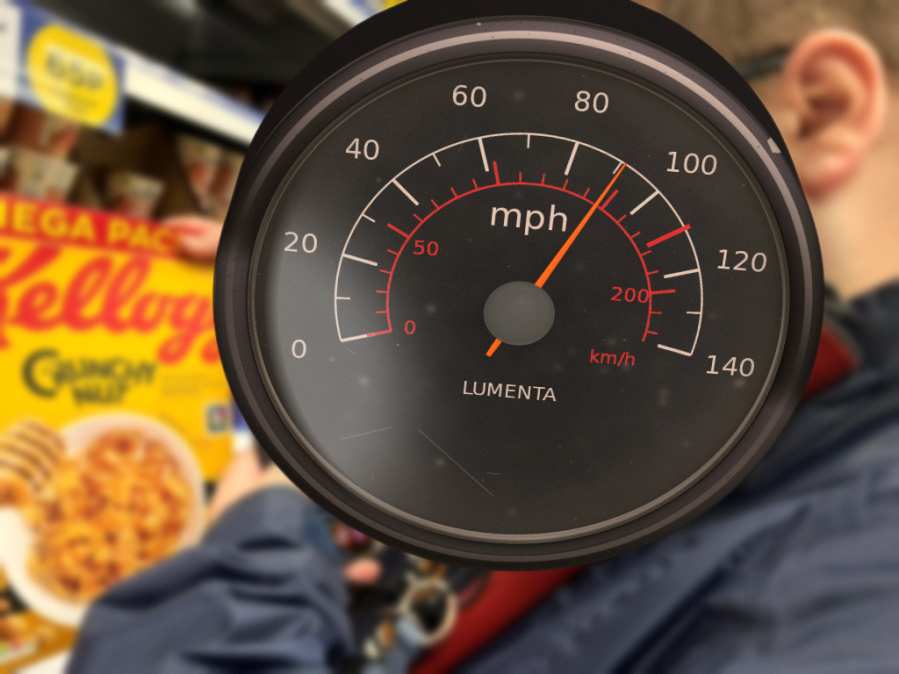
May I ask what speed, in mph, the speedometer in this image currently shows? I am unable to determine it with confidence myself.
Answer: 90 mph
